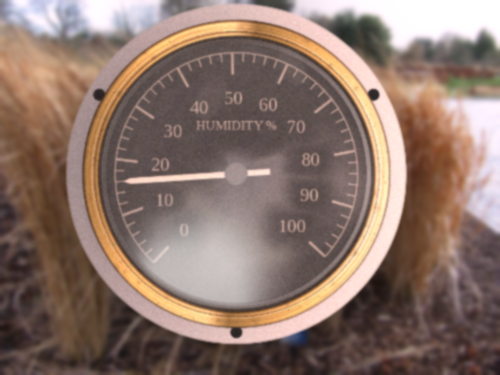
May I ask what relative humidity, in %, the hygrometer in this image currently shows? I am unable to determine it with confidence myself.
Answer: 16 %
